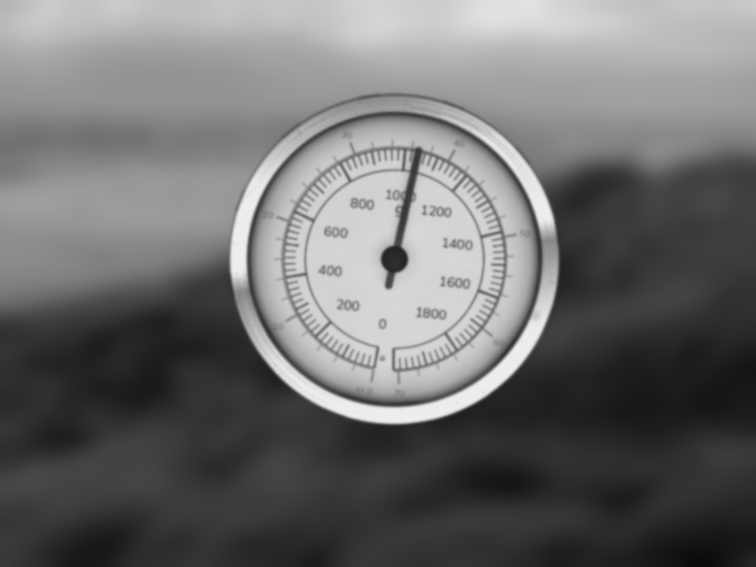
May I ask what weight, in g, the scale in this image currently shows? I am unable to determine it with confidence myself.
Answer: 1040 g
